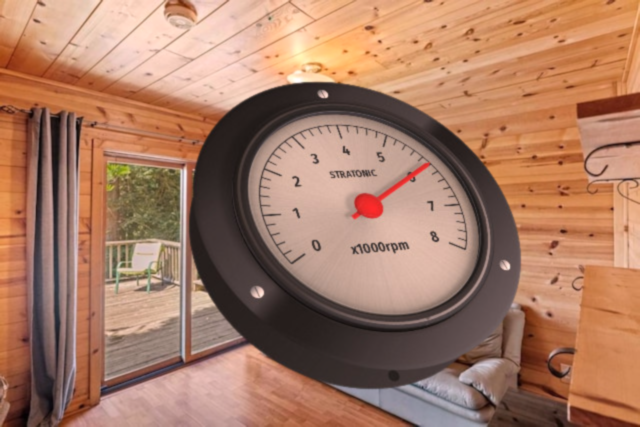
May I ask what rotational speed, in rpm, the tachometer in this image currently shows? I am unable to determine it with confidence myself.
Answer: 6000 rpm
